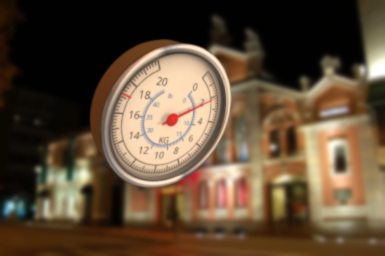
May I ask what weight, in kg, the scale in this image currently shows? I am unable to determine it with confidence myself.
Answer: 2 kg
